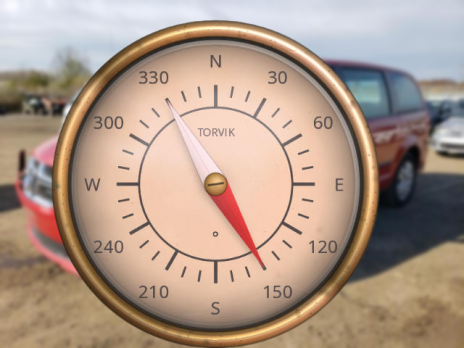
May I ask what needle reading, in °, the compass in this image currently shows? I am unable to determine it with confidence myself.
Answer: 150 °
